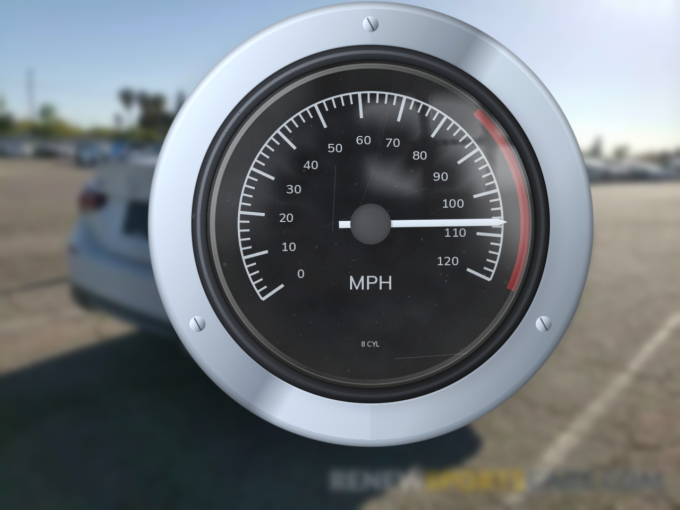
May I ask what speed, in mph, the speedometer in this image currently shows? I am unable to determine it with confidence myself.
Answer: 107 mph
